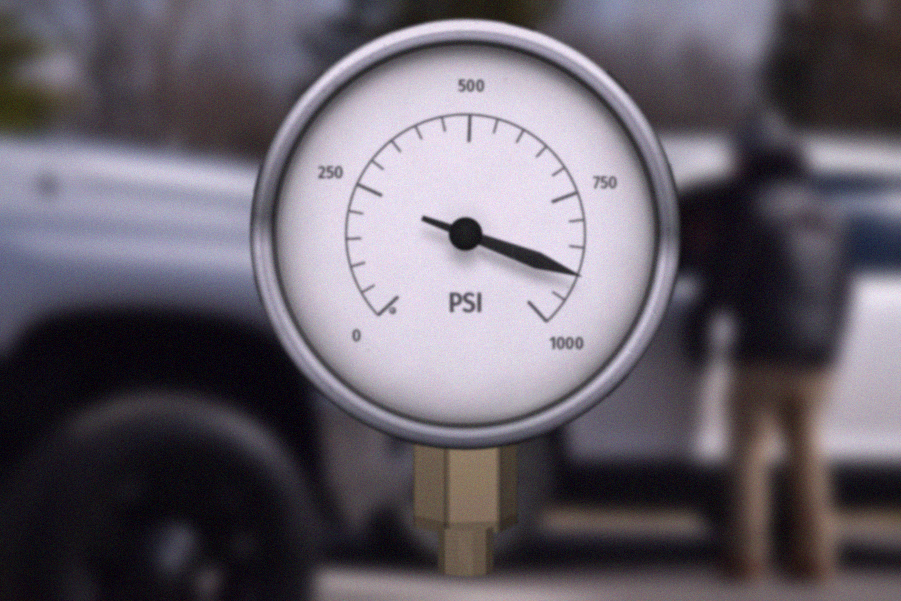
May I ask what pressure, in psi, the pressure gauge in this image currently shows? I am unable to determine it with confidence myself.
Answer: 900 psi
